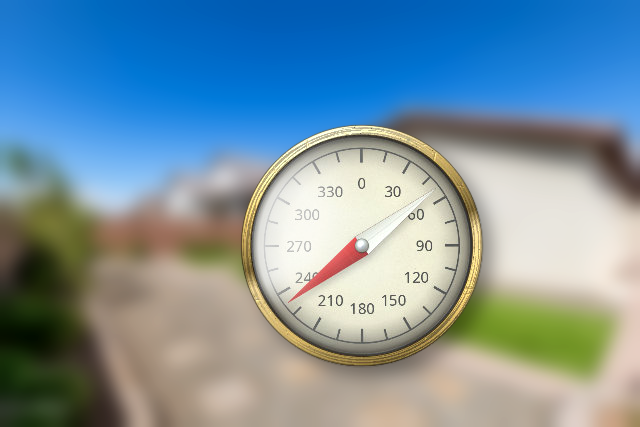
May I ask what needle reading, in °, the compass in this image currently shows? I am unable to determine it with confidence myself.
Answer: 232.5 °
